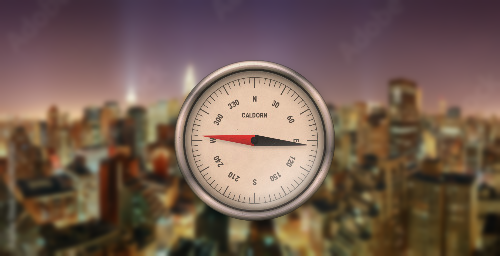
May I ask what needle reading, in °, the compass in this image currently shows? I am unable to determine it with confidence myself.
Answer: 275 °
